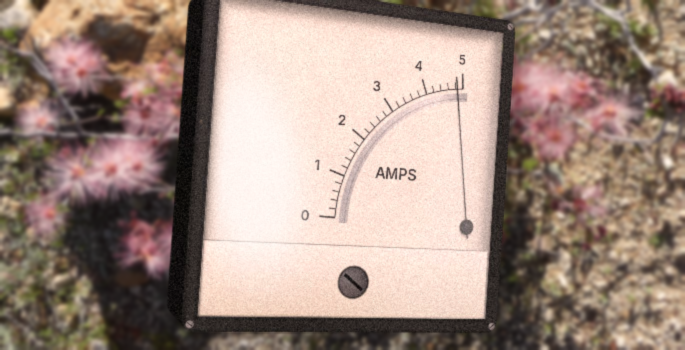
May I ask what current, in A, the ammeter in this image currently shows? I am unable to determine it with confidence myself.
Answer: 4.8 A
